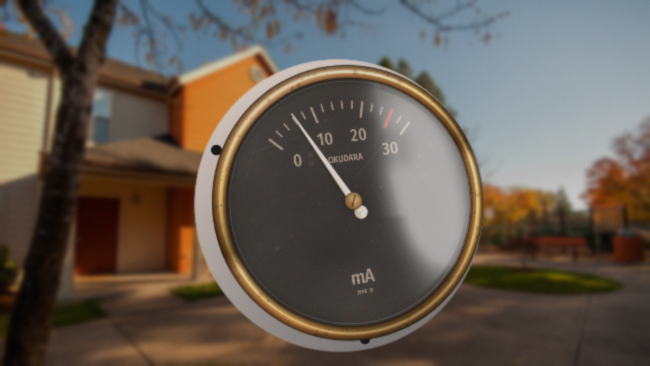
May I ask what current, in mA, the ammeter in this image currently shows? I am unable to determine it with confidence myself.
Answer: 6 mA
